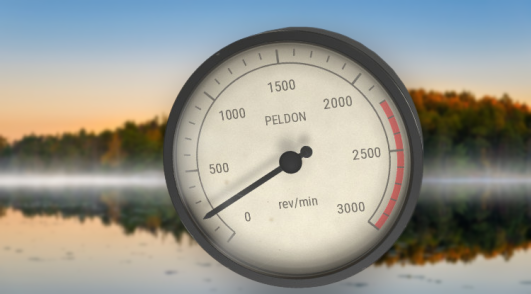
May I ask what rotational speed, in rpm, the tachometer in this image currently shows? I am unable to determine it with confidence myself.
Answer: 200 rpm
